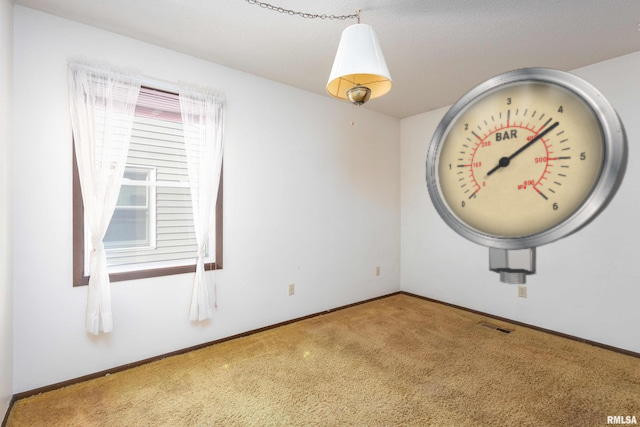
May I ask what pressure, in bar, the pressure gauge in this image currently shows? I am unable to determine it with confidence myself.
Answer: 4.2 bar
